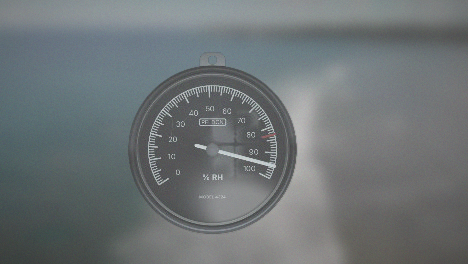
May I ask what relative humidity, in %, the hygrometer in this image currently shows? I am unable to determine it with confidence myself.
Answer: 95 %
